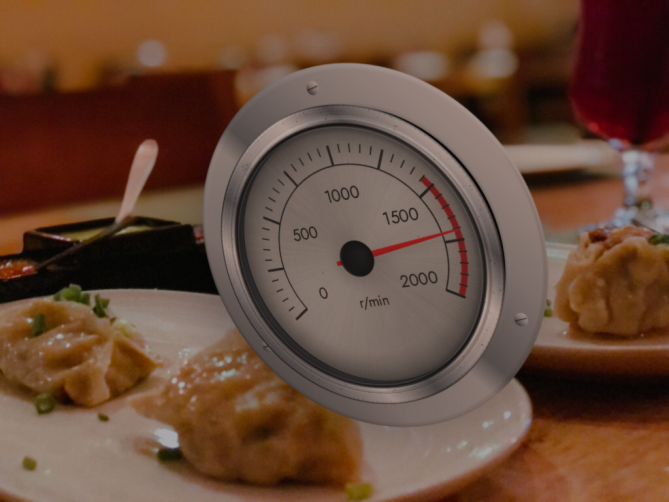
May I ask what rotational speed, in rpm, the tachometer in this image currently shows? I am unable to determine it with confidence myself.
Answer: 1700 rpm
